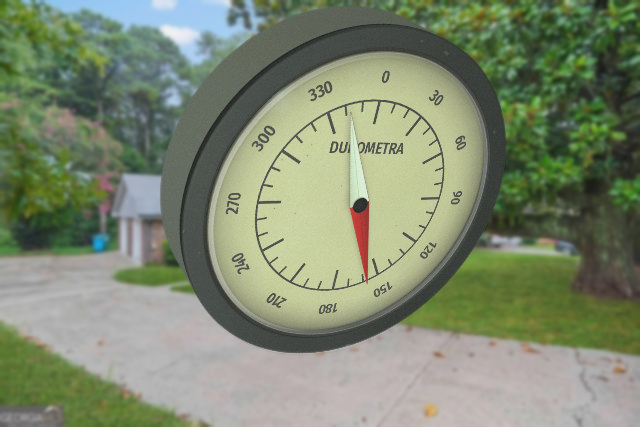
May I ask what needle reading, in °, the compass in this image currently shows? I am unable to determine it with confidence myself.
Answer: 160 °
